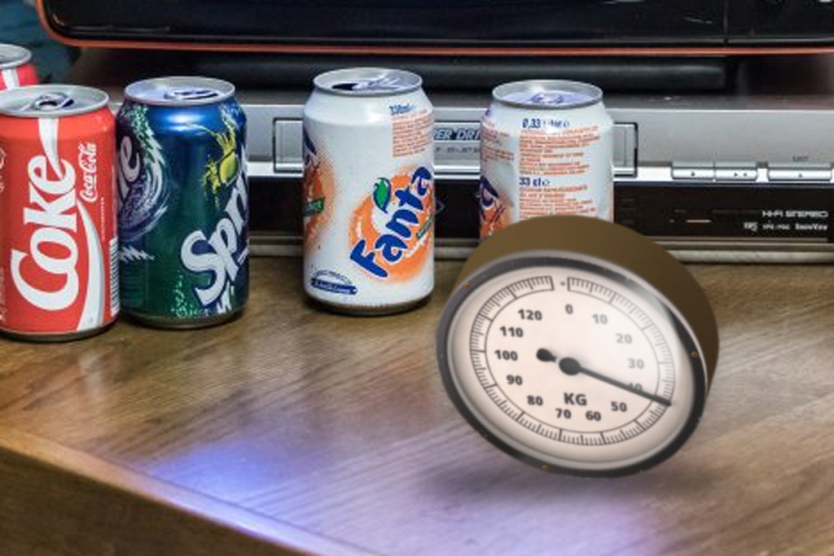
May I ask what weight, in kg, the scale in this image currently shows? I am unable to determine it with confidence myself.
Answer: 40 kg
